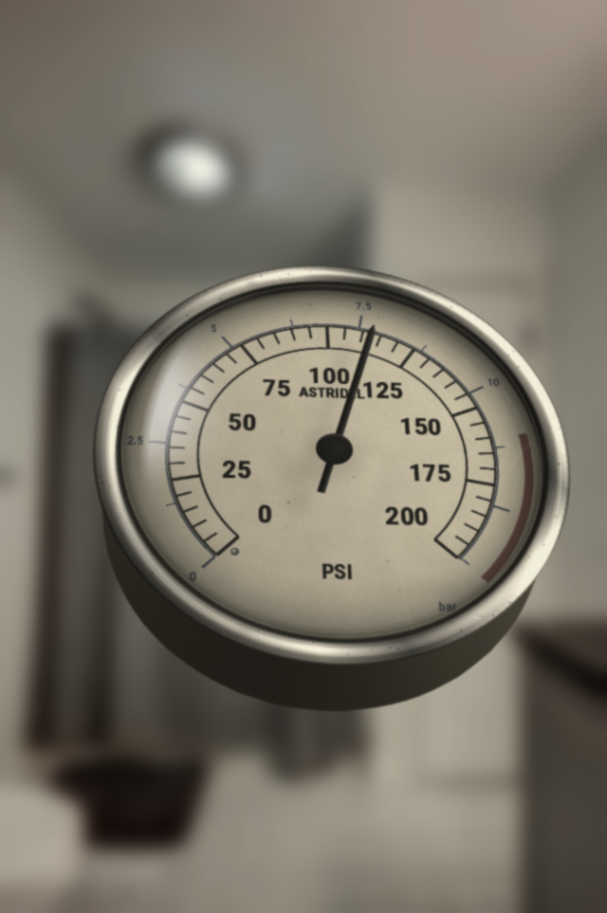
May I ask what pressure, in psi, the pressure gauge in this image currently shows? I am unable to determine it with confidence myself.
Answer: 112.5 psi
